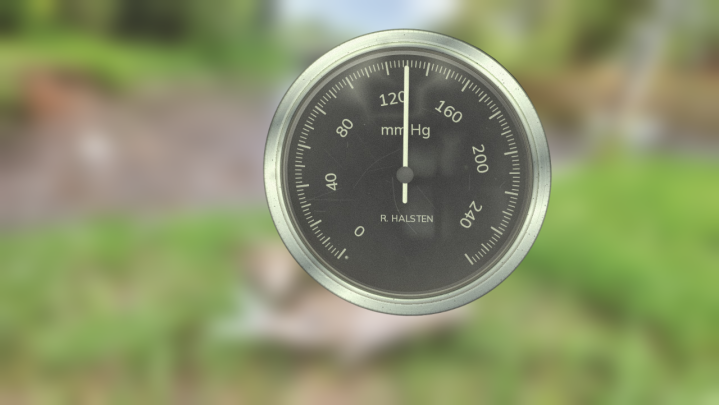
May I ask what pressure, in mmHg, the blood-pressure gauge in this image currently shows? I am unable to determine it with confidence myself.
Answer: 130 mmHg
